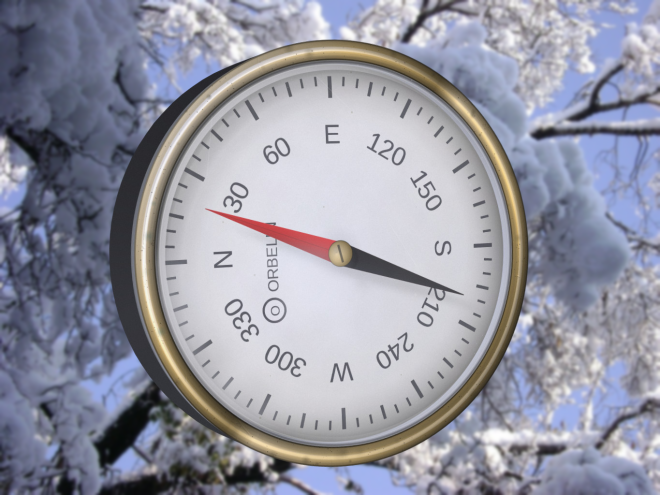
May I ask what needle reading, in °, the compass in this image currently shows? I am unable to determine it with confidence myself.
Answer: 20 °
